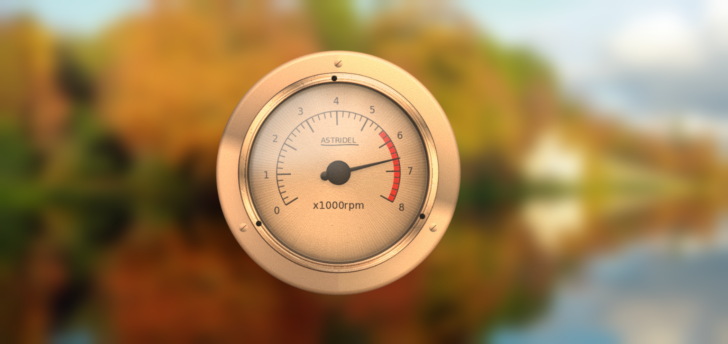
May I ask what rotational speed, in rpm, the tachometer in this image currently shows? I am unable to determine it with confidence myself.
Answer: 6600 rpm
